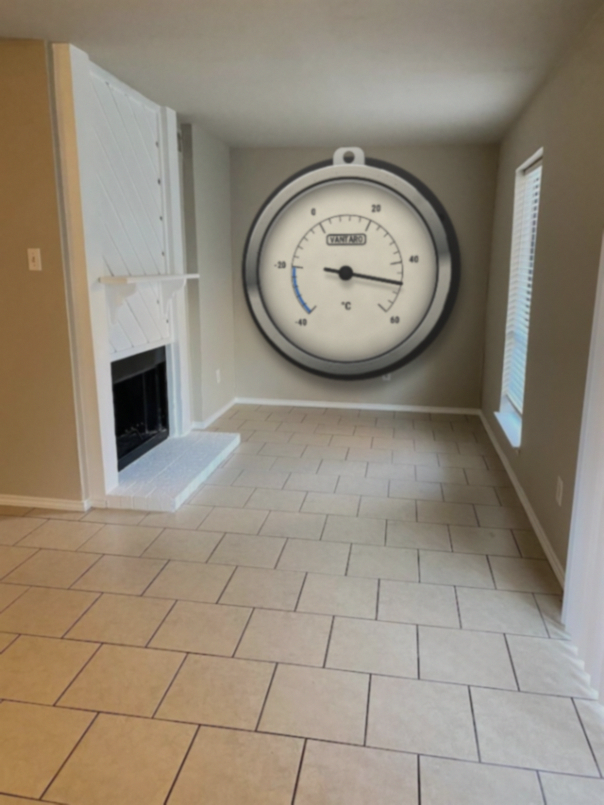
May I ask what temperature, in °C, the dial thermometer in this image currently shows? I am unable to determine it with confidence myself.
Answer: 48 °C
